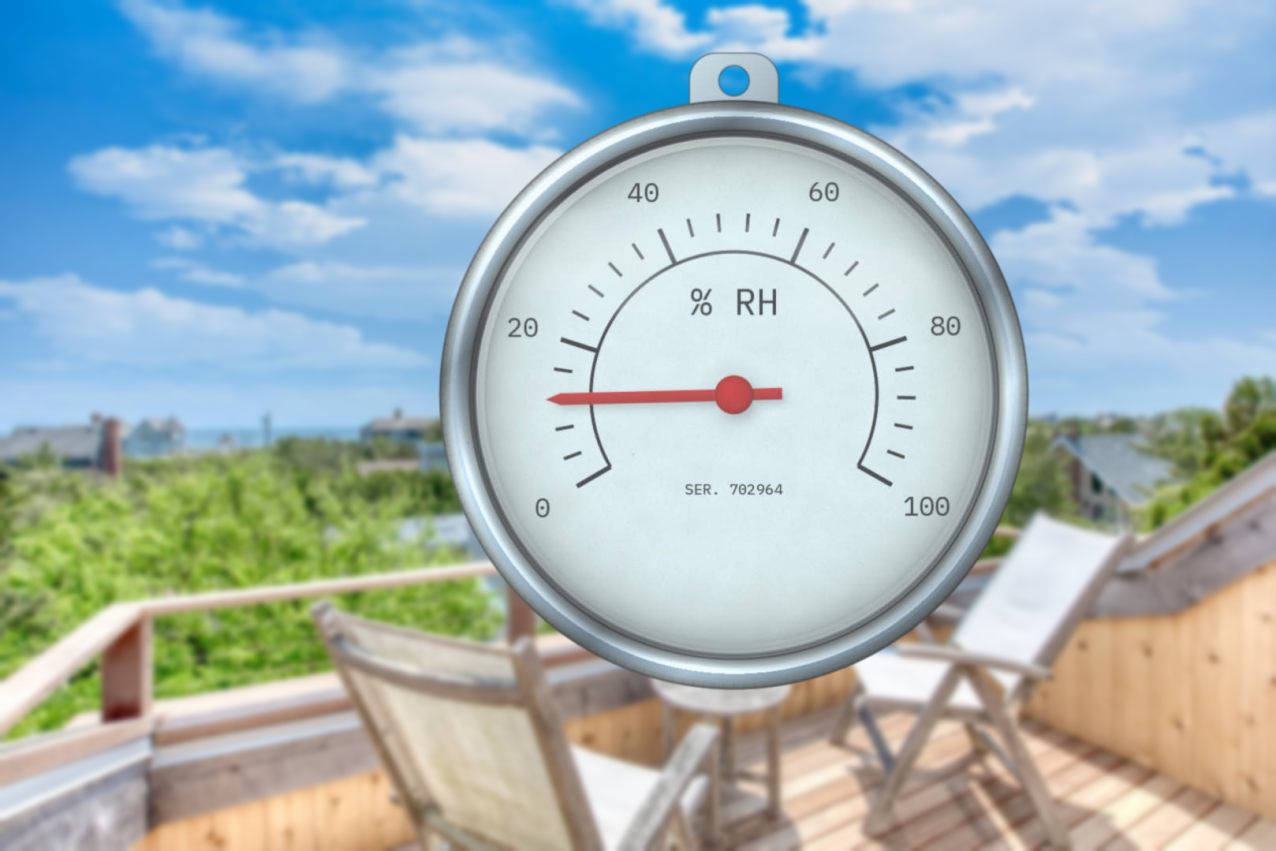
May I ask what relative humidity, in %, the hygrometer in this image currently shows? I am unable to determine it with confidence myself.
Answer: 12 %
